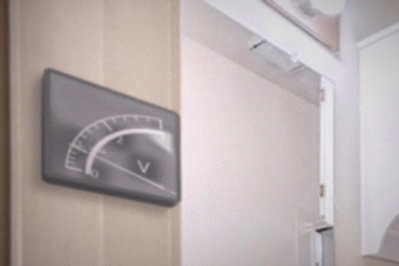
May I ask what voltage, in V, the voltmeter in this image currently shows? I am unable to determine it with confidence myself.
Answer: 1 V
